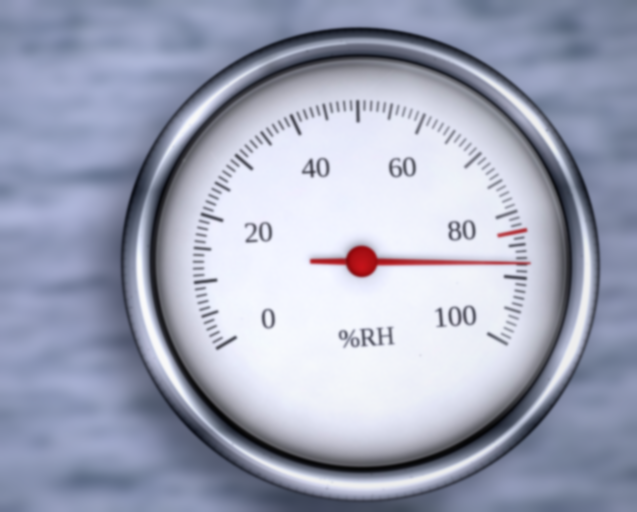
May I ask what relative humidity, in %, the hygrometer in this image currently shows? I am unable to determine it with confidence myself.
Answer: 88 %
